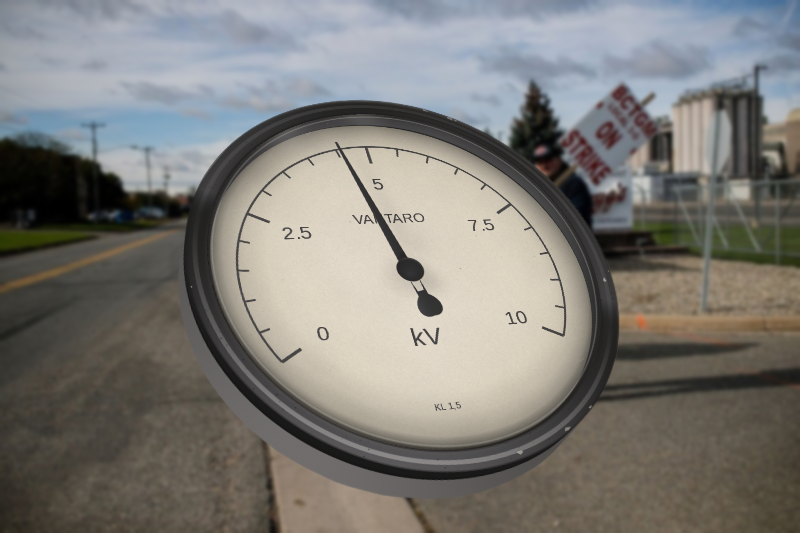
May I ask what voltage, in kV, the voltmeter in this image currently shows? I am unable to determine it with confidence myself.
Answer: 4.5 kV
